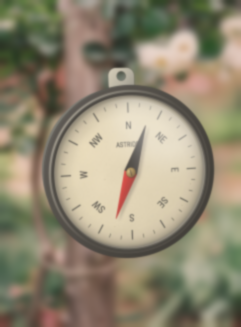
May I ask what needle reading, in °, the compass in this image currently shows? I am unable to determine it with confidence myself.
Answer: 200 °
